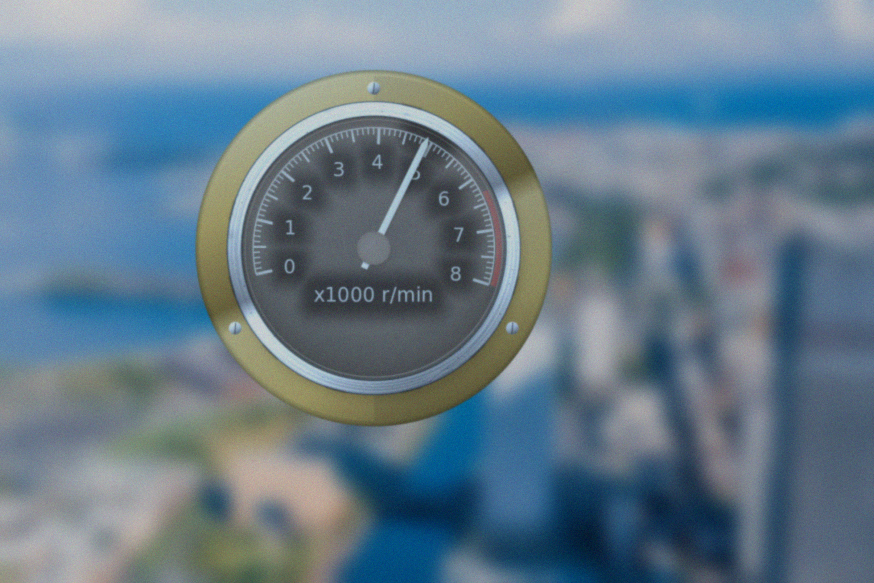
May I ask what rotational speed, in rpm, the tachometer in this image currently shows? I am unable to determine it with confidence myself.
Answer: 4900 rpm
